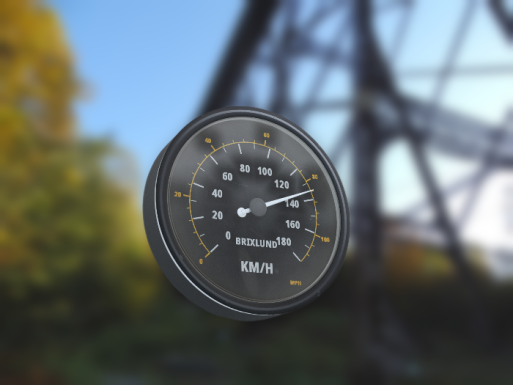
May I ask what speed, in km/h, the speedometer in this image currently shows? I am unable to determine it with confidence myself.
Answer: 135 km/h
